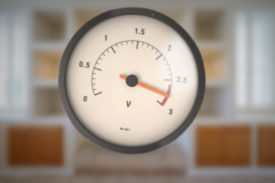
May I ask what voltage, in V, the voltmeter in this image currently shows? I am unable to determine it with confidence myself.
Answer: 2.8 V
